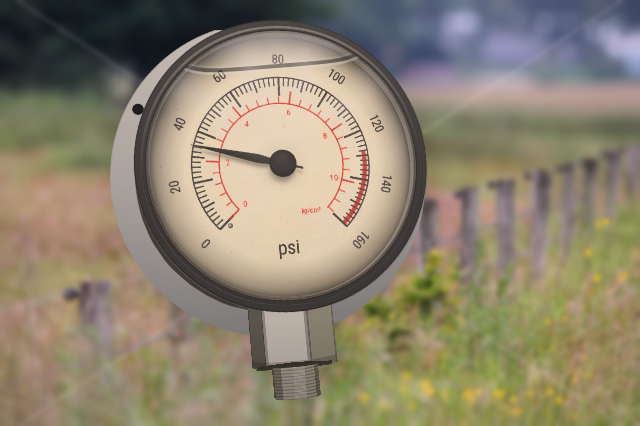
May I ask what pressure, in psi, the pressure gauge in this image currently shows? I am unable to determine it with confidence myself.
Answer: 34 psi
